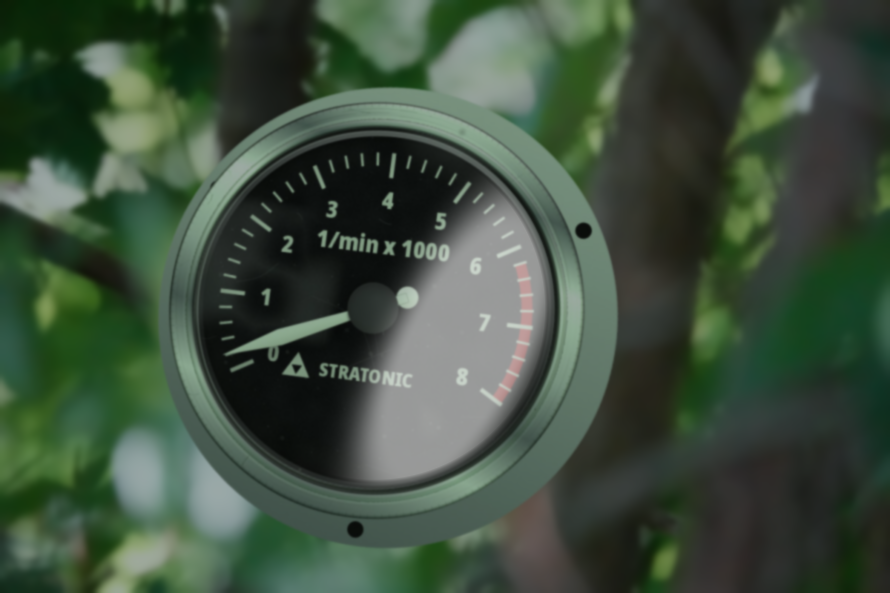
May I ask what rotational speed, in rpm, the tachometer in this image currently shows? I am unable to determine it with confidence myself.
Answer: 200 rpm
